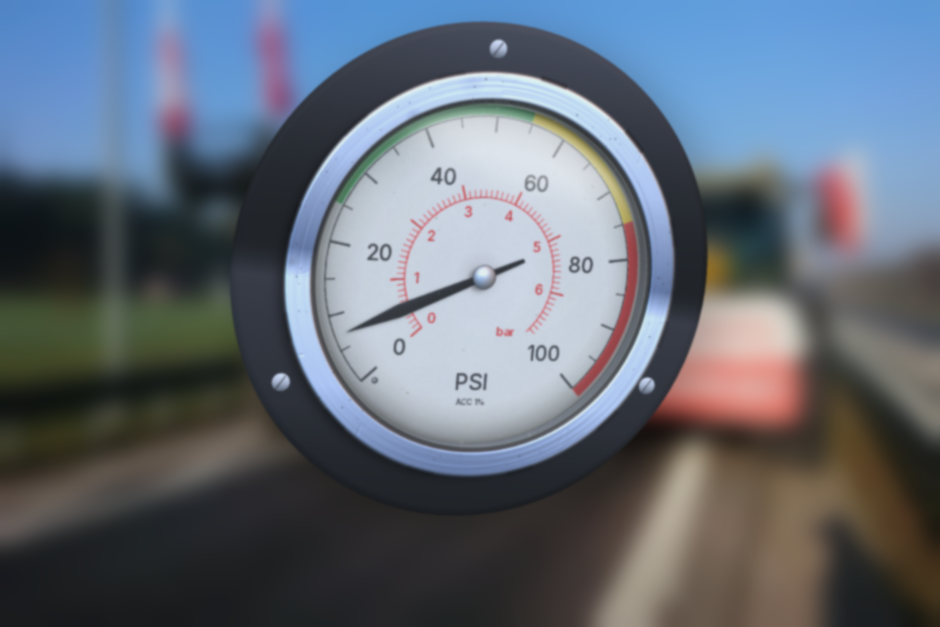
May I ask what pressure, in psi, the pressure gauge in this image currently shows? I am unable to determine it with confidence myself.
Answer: 7.5 psi
